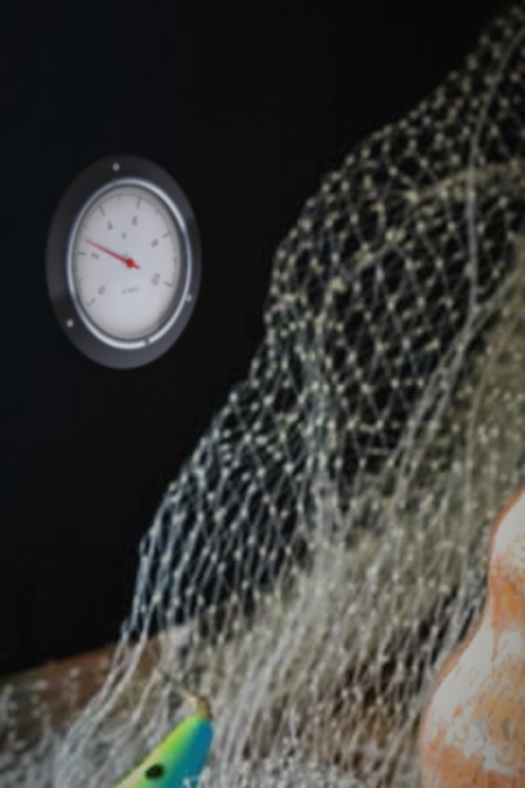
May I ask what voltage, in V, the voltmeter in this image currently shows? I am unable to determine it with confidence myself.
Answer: 2.5 V
